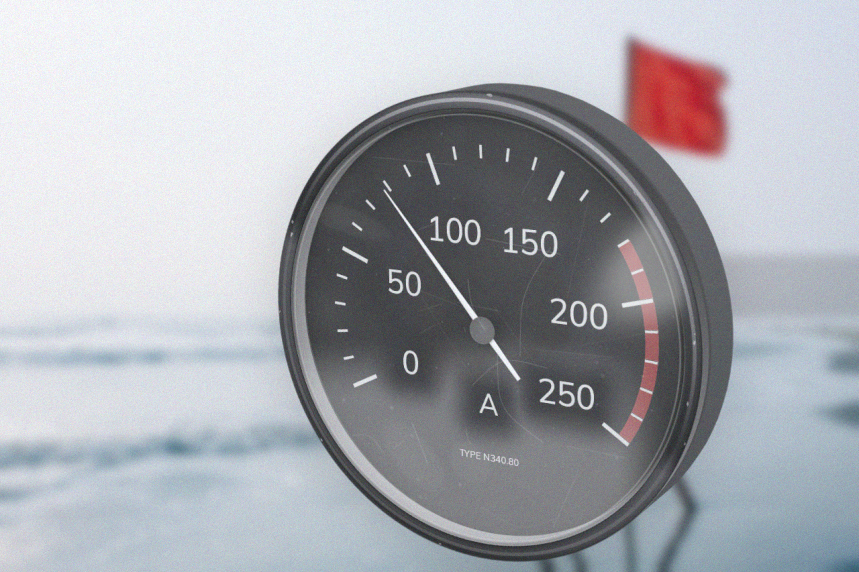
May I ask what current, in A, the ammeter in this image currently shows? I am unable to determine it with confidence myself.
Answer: 80 A
